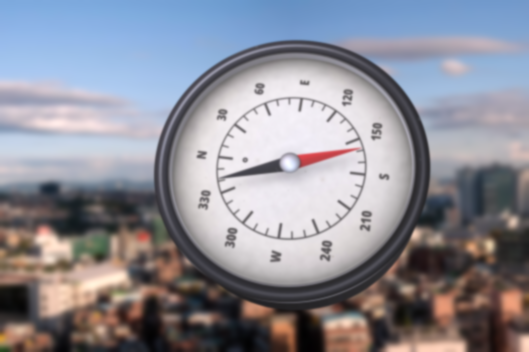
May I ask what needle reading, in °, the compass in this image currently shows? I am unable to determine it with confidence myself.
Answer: 160 °
